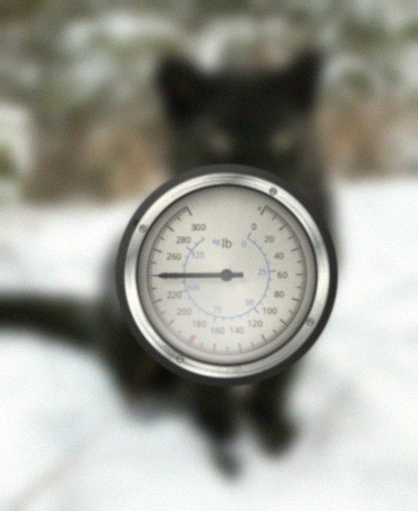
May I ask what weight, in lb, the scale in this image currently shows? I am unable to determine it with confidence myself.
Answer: 240 lb
